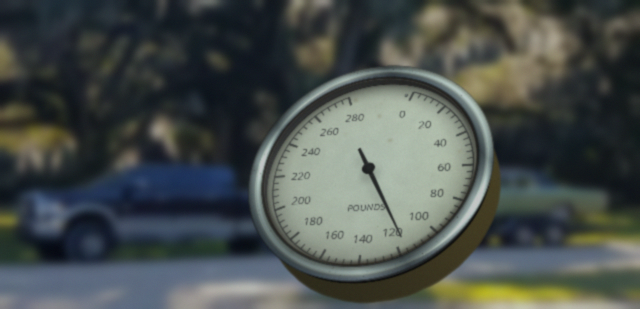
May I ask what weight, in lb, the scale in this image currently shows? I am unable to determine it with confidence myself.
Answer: 116 lb
